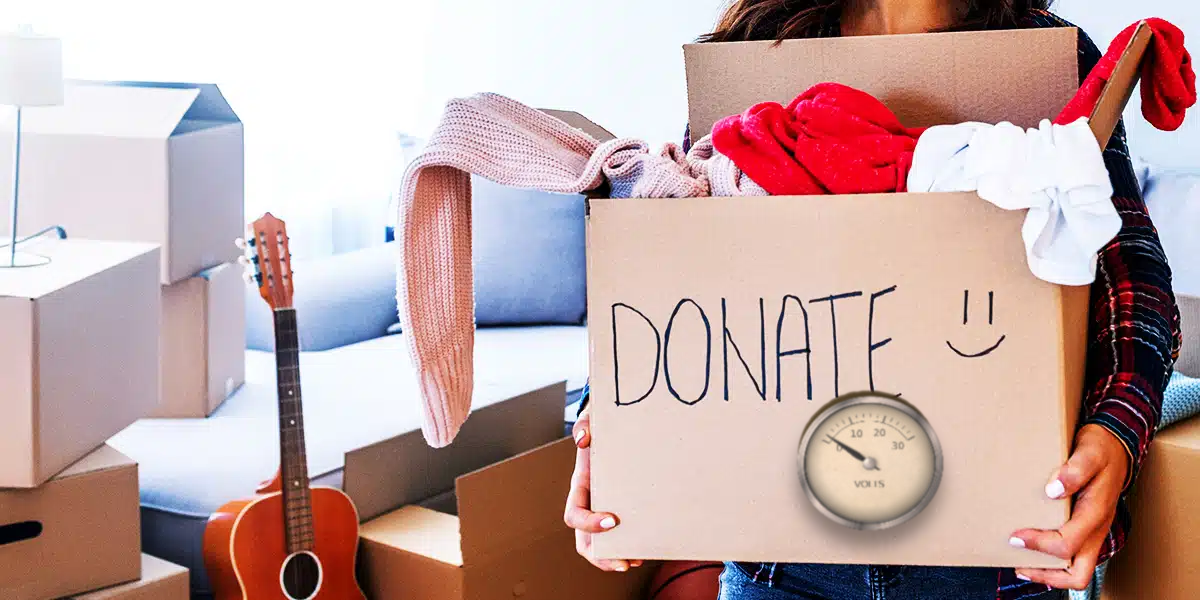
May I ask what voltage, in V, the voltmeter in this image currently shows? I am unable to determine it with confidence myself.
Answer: 2 V
